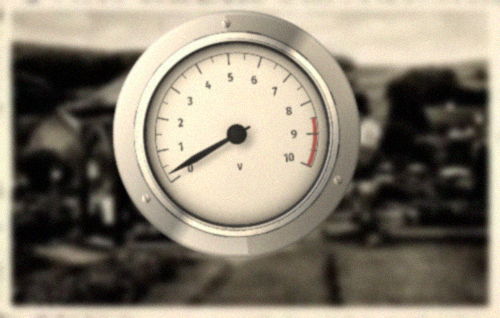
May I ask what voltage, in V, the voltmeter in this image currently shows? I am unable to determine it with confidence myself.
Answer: 0.25 V
